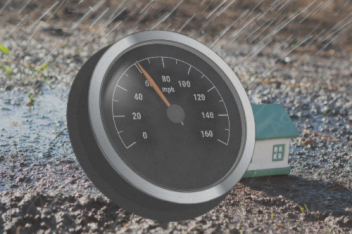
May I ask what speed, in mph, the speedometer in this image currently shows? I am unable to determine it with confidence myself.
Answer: 60 mph
